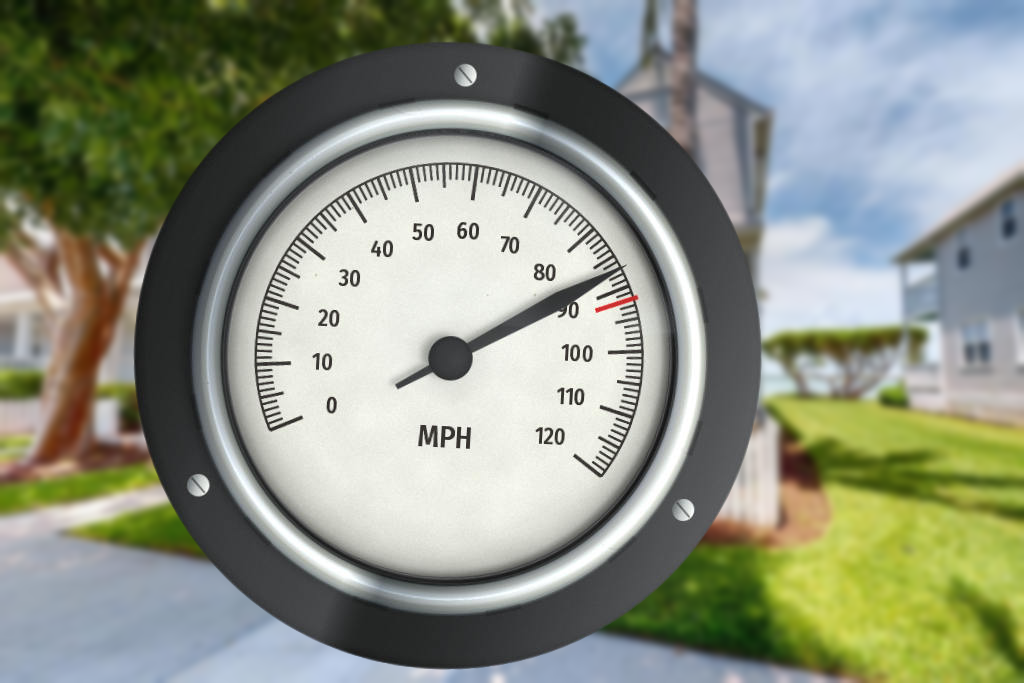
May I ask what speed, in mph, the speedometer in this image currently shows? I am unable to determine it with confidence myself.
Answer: 87 mph
